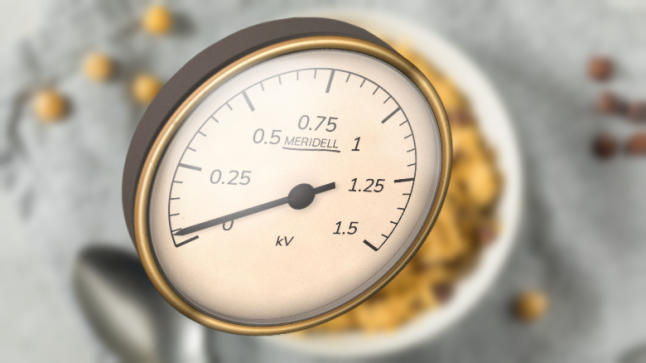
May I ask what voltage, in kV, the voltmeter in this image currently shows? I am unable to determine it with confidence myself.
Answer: 0.05 kV
